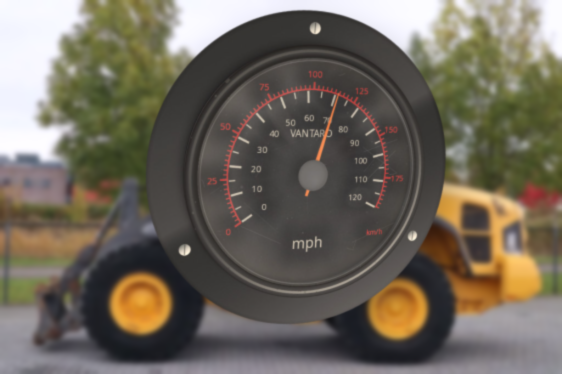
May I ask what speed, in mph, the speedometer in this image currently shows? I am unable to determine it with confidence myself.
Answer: 70 mph
